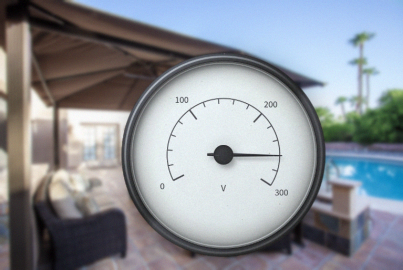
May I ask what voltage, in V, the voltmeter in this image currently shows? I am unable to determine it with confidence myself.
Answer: 260 V
